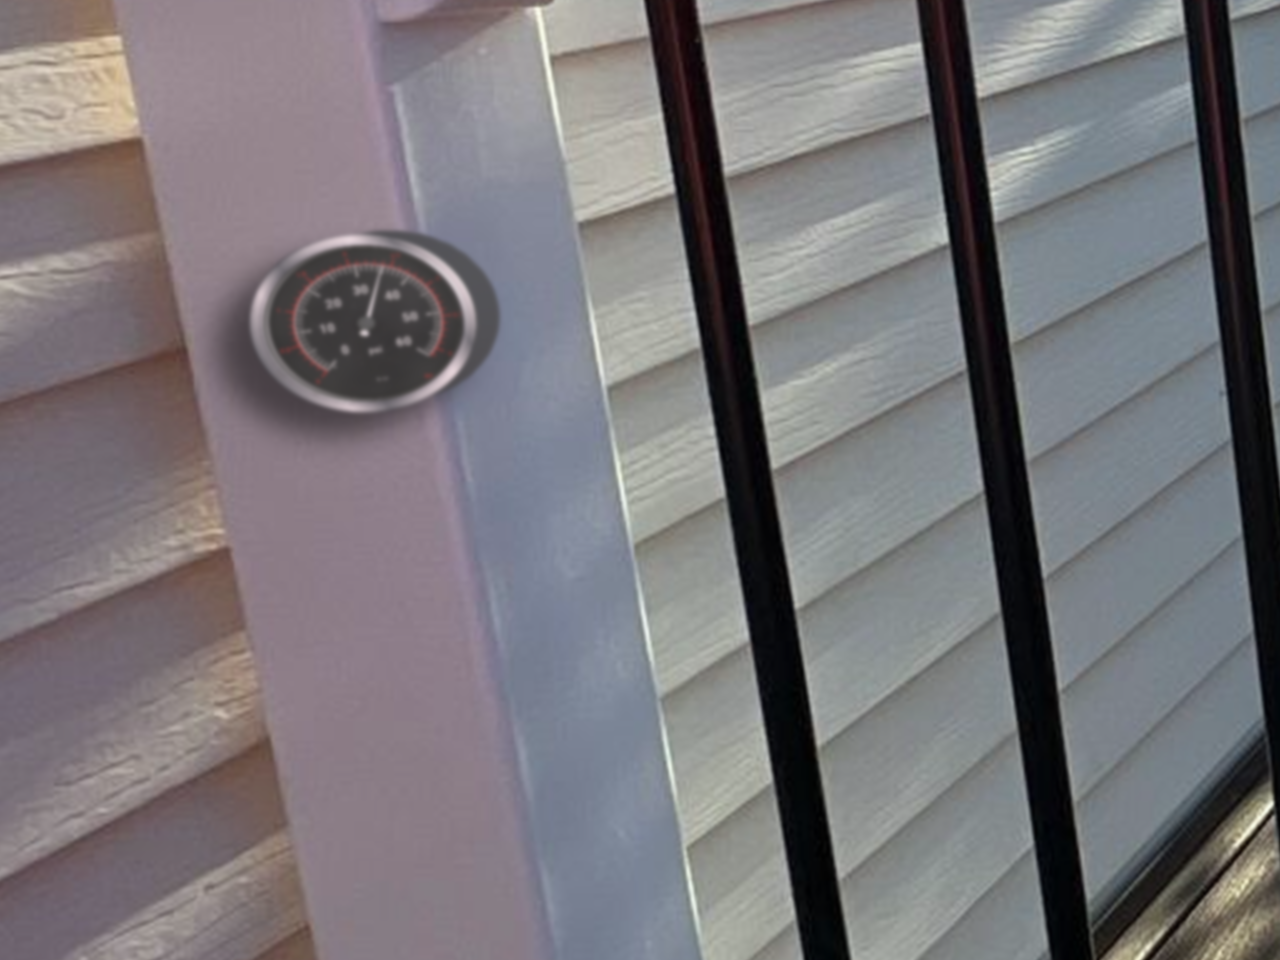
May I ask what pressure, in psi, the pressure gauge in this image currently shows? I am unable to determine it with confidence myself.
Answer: 35 psi
